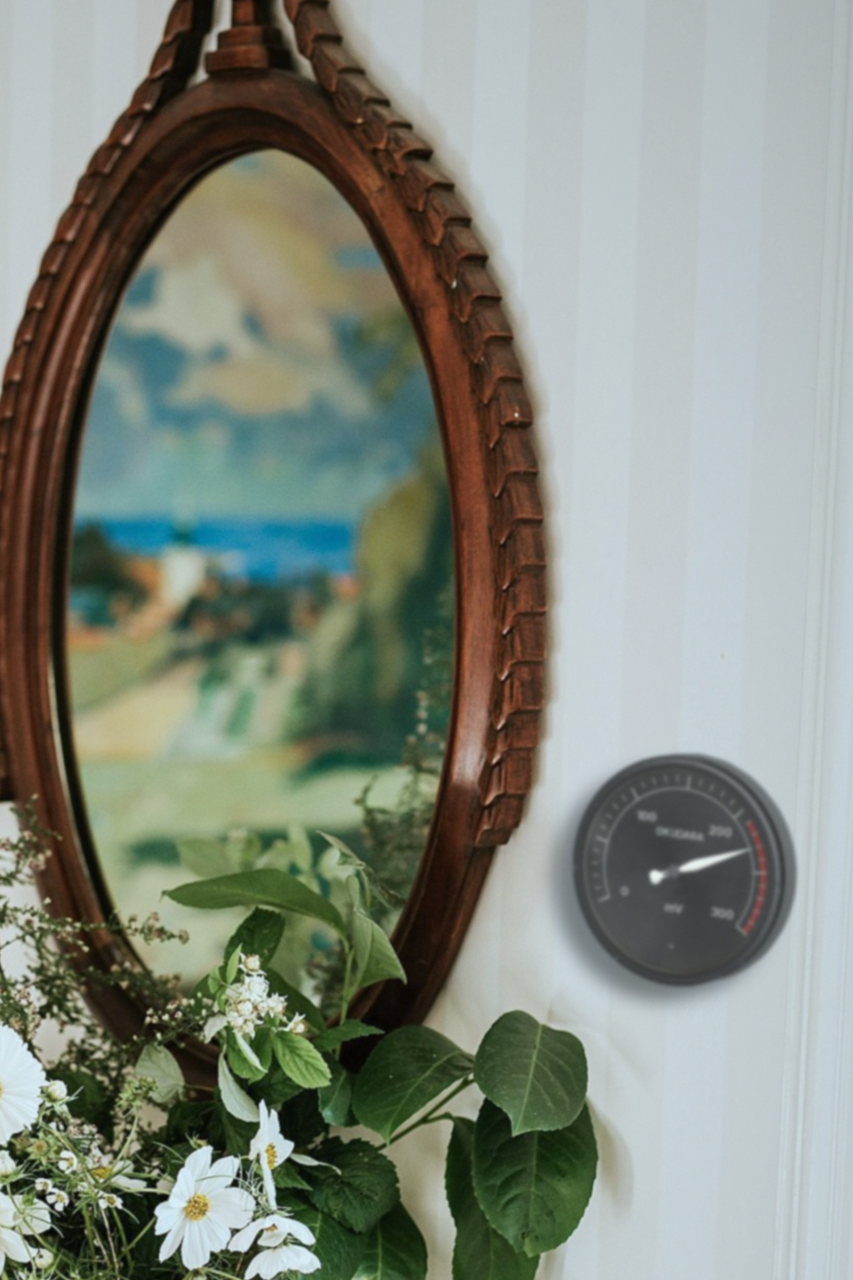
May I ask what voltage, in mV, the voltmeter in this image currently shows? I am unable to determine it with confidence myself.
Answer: 230 mV
